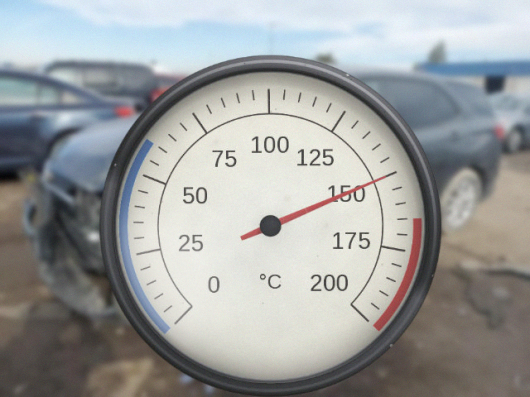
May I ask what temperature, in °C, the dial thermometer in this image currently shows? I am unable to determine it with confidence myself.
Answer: 150 °C
